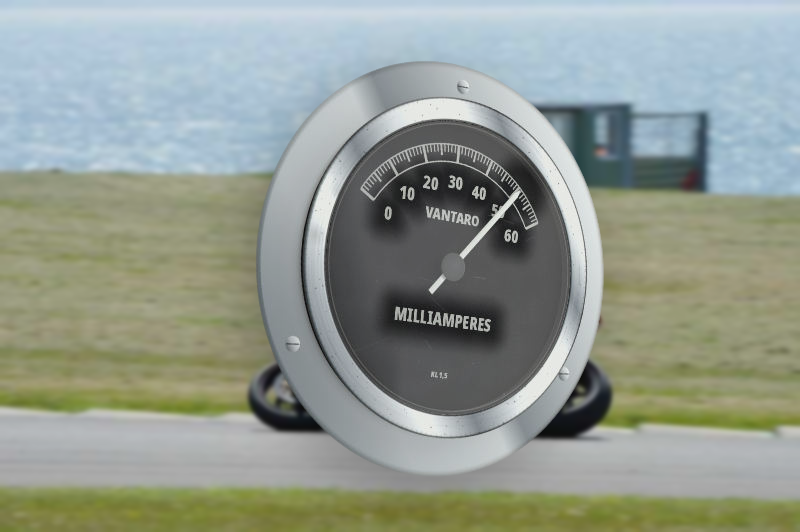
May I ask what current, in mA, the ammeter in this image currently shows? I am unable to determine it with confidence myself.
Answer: 50 mA
